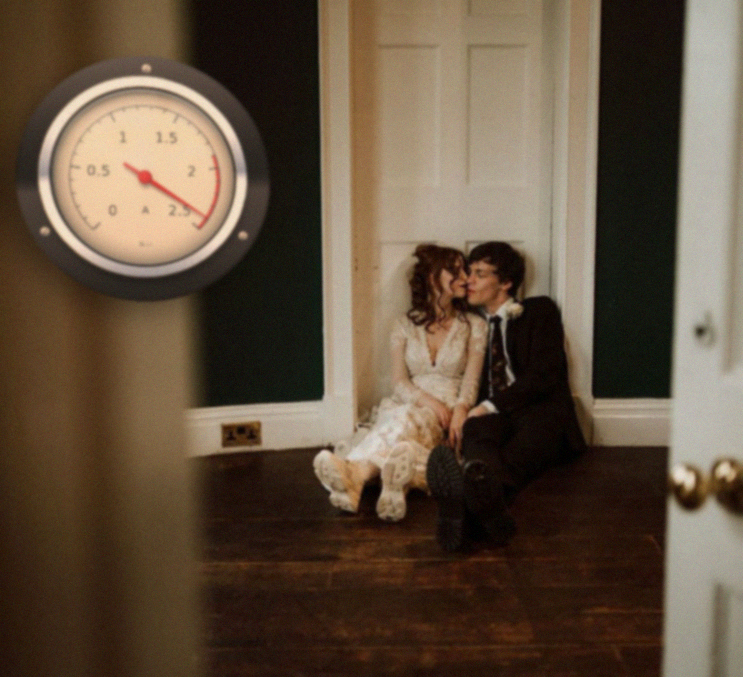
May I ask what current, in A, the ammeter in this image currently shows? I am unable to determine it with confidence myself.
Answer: 2.4 A
